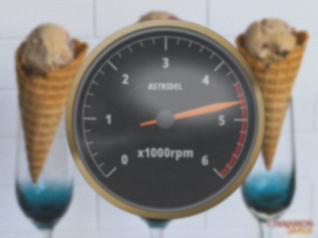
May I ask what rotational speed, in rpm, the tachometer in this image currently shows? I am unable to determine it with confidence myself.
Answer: 4700 rpm
